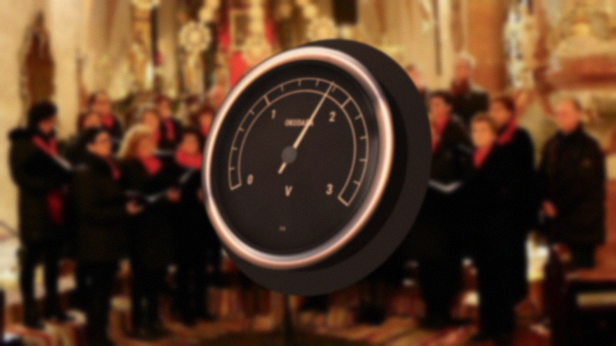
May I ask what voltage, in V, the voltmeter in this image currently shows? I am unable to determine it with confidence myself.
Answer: 1.8 V
